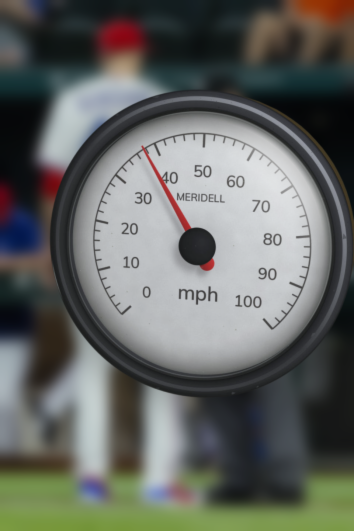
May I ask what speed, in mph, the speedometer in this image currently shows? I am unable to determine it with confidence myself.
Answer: 38 mph
